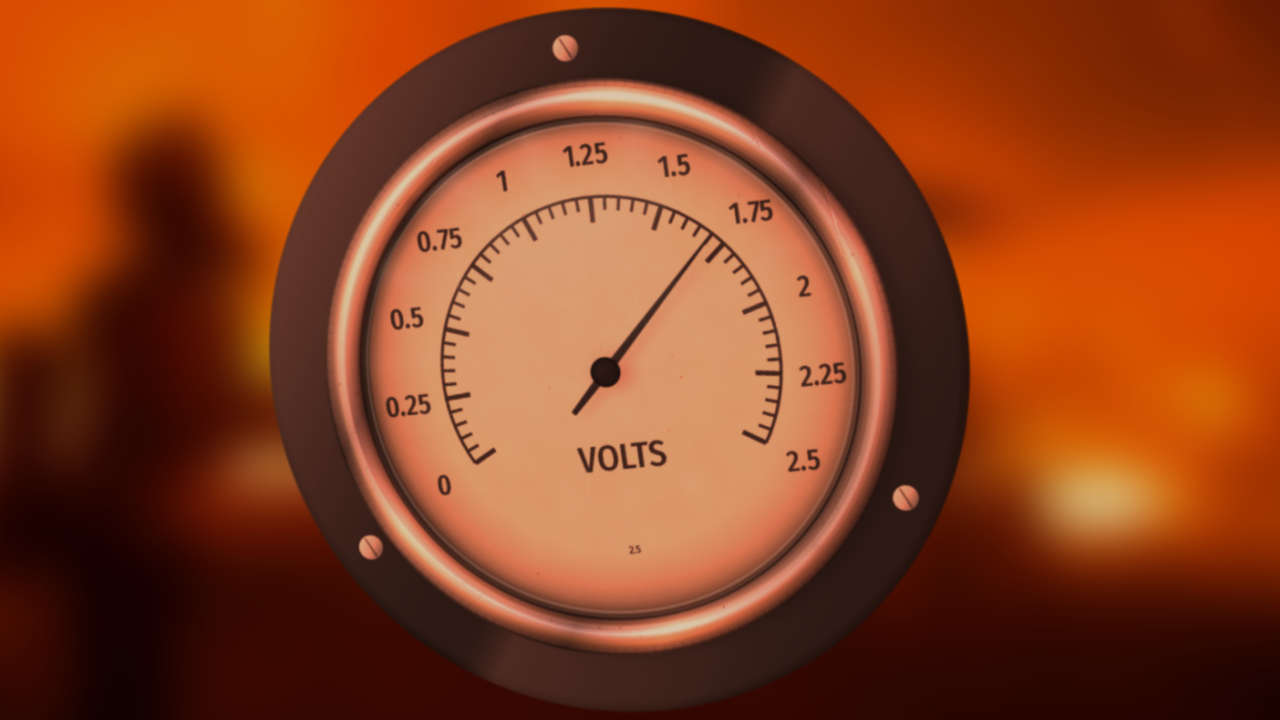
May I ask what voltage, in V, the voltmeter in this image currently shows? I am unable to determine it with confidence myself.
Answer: 1.7 V
